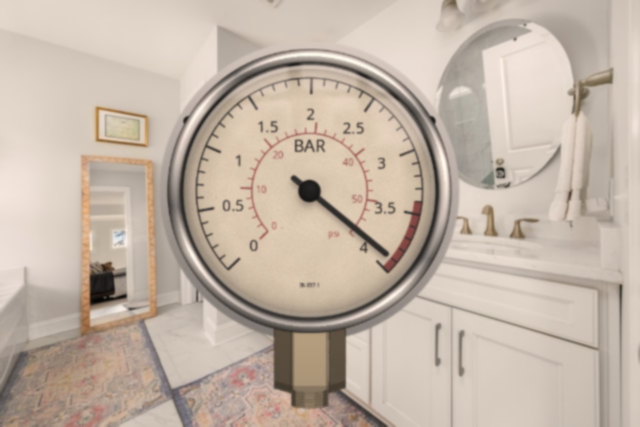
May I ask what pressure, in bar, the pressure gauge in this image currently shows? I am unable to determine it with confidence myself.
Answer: 3.9 bar
